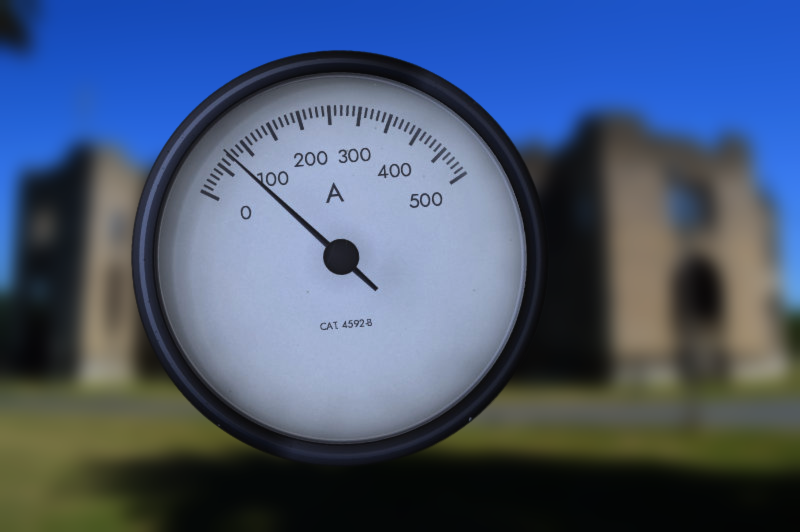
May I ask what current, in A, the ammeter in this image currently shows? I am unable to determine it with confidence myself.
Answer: 70 A
